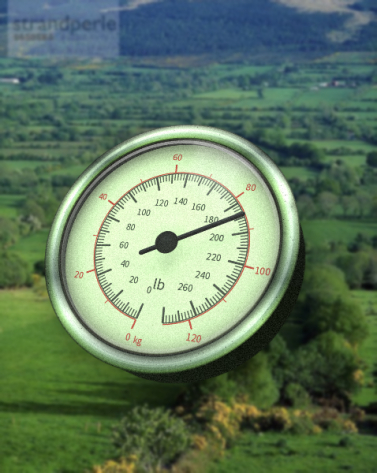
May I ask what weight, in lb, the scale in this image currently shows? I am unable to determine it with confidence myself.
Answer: 190 lb
